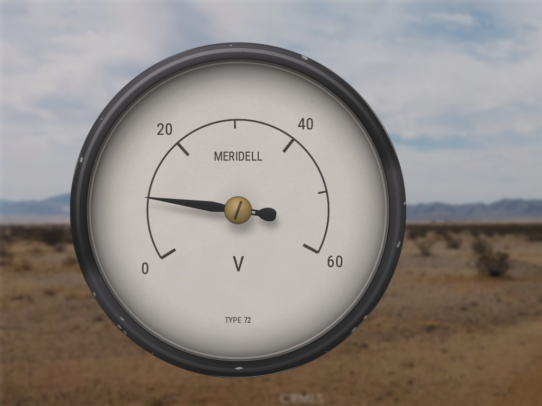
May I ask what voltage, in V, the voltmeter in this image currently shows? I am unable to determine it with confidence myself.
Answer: 10 V
